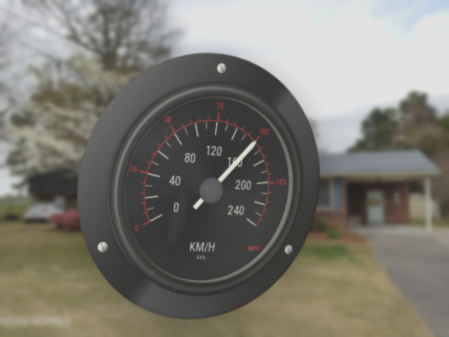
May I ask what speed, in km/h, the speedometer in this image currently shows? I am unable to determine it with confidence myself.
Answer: 160 km/h
